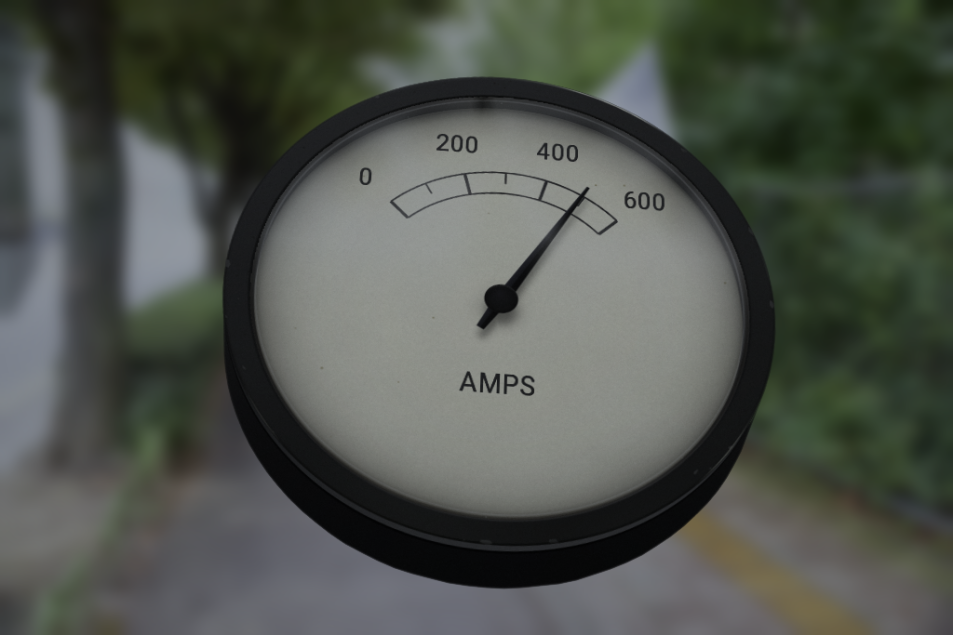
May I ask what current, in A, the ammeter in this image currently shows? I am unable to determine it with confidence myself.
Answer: 500 A
